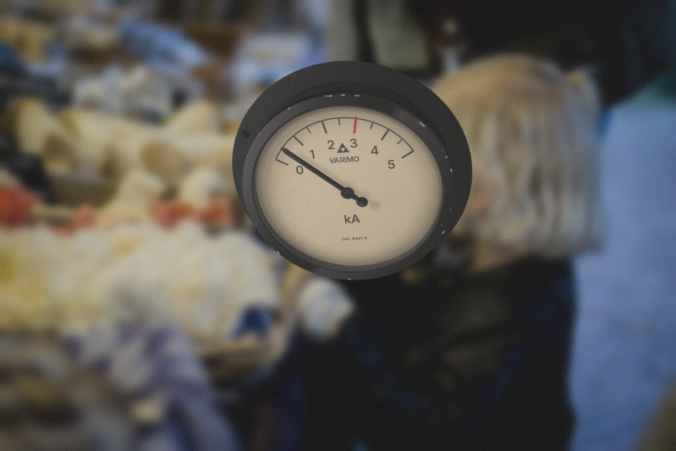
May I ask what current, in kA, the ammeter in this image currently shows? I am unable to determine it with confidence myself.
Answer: 0.5 kA
